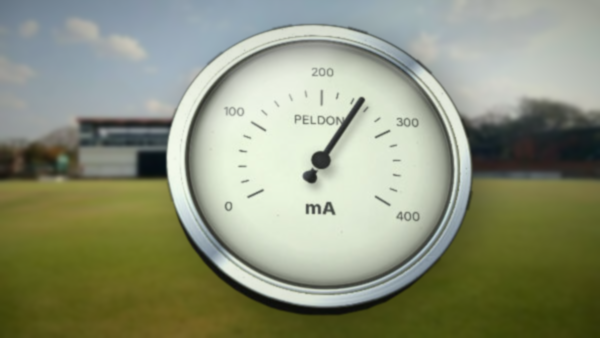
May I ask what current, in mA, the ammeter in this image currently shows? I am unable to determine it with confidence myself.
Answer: 250 mA
